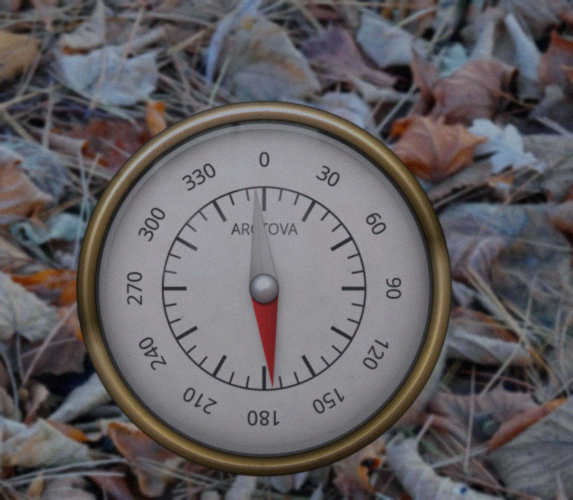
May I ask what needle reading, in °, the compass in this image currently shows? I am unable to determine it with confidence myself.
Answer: 175 °
